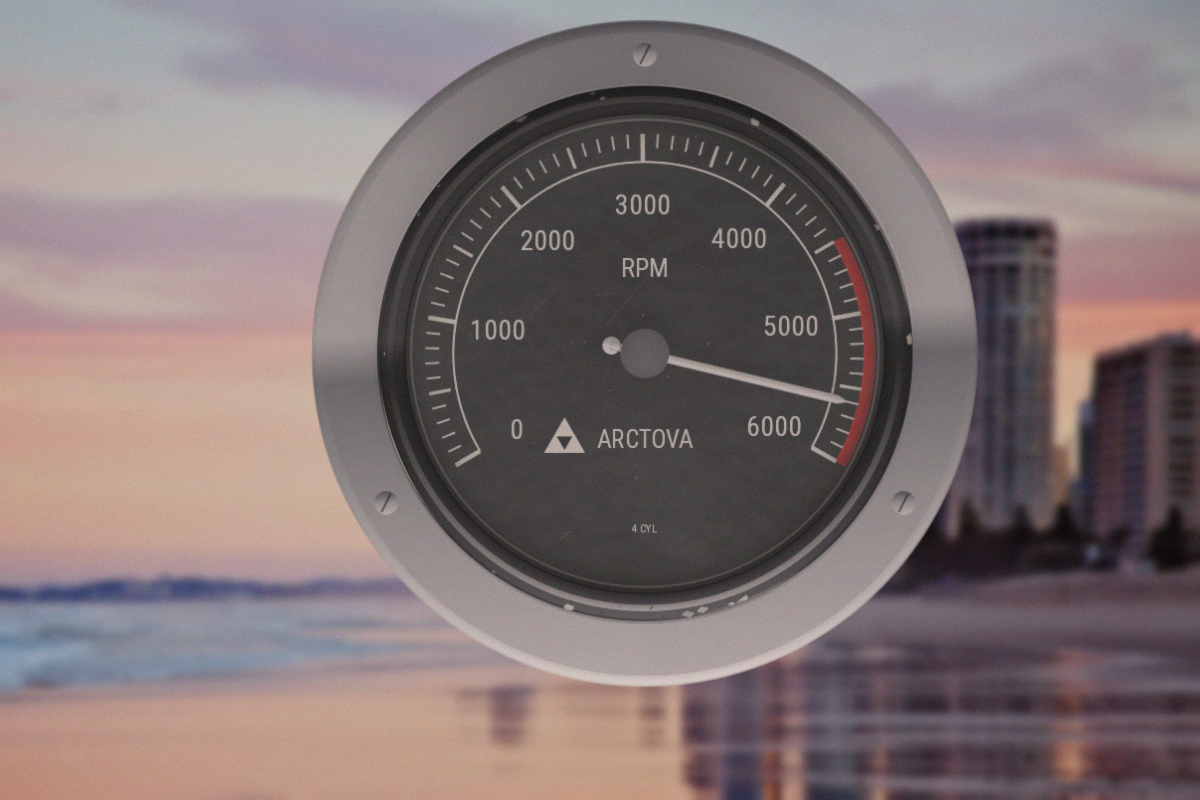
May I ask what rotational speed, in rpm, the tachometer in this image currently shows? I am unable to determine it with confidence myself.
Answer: 5600 rpm
